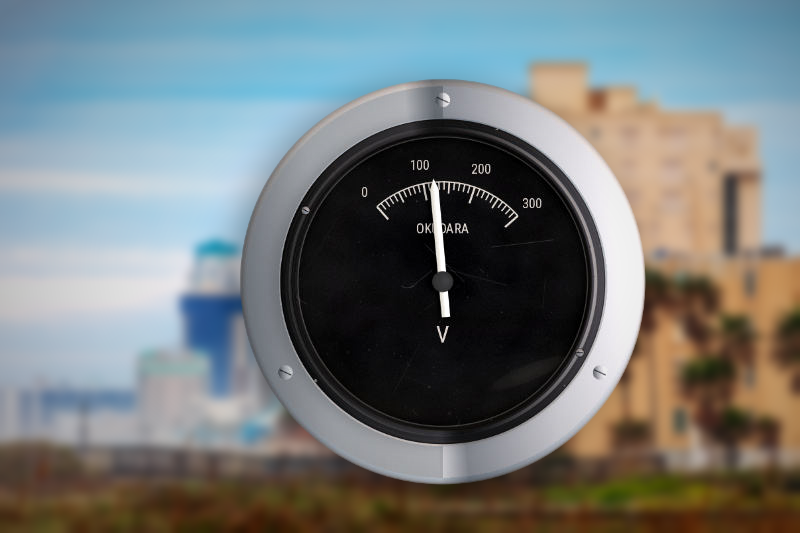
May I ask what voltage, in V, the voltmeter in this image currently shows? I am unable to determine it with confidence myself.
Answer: 120 V
